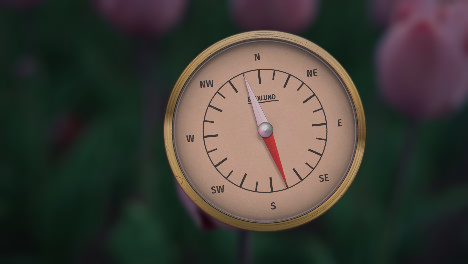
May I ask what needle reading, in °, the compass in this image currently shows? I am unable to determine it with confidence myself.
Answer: 165 °
